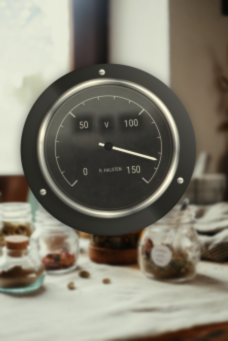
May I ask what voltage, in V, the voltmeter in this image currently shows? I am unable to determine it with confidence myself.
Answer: 135 V
